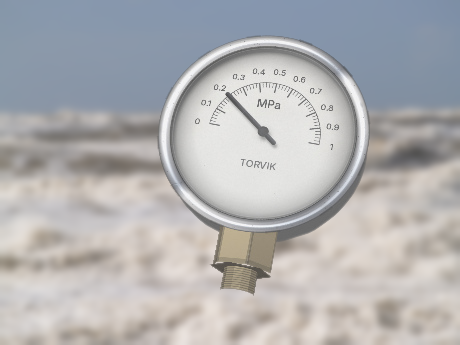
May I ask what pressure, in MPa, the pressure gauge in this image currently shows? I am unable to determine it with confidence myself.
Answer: 0.2 MPa
